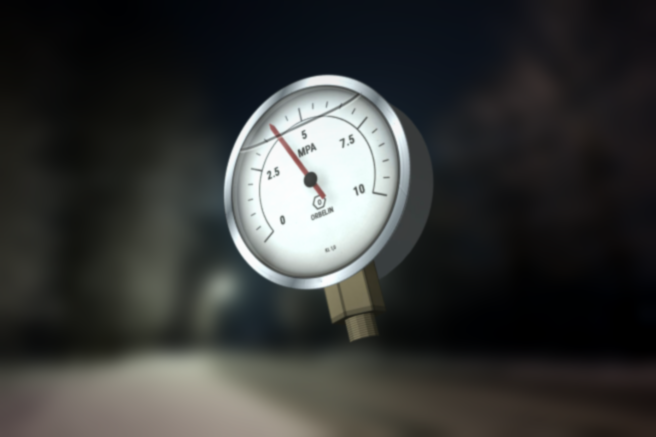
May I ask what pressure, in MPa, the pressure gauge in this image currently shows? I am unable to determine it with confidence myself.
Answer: 4 MPa
